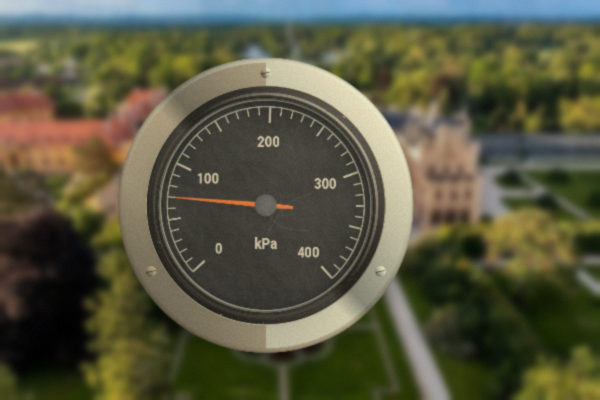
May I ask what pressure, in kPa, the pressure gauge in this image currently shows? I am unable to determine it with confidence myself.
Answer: 70 kPa
